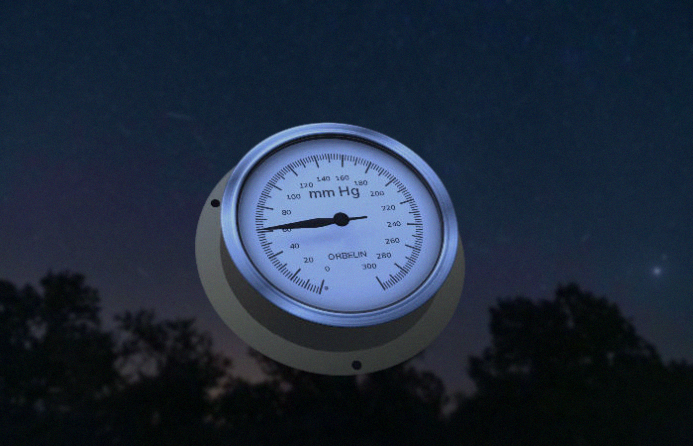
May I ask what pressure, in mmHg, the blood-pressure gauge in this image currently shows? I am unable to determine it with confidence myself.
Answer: 60 mmHg
